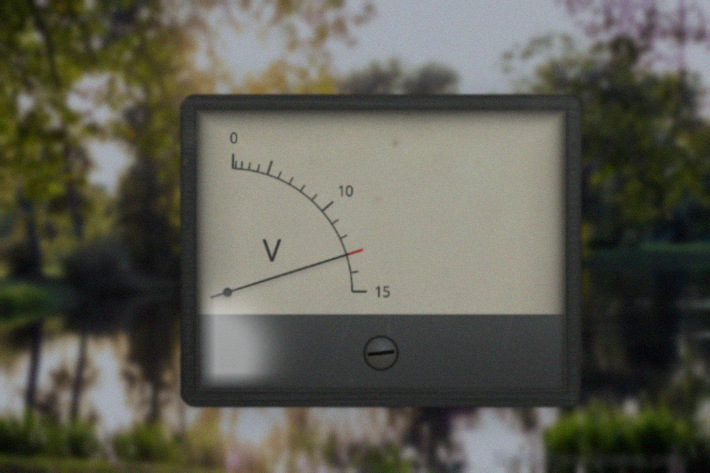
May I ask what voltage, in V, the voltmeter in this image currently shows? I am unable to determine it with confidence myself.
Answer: 13 V
